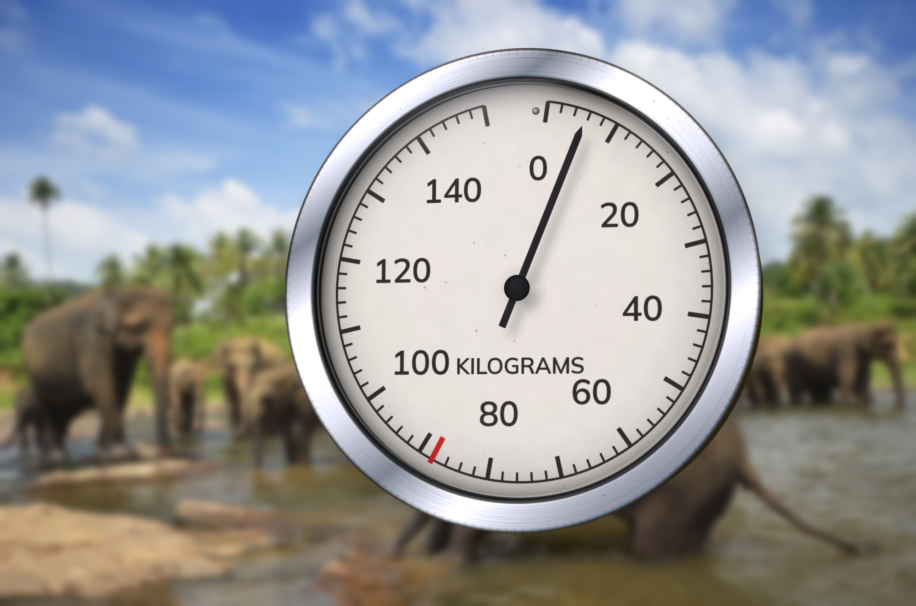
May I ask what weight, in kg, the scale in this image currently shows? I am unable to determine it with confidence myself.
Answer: 6 kg
